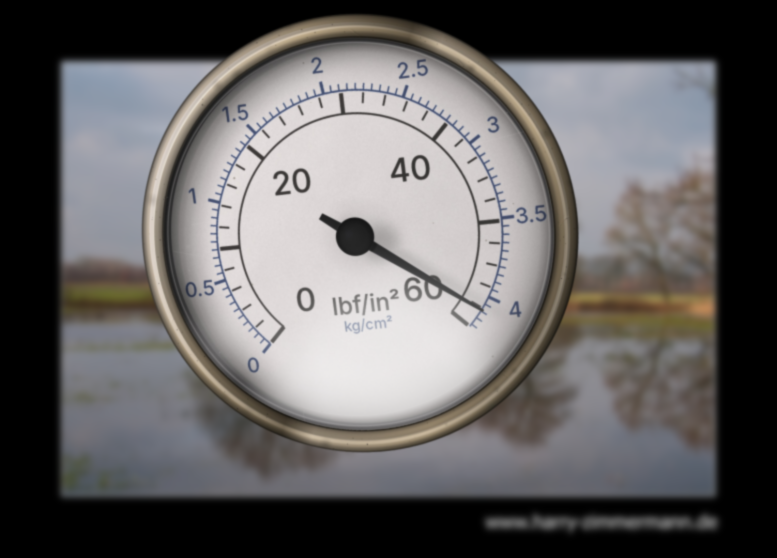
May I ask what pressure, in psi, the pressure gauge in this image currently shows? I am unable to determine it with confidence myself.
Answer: 58 psi
